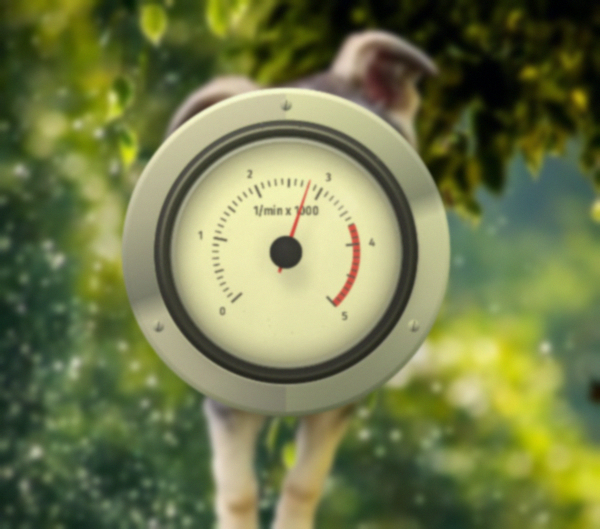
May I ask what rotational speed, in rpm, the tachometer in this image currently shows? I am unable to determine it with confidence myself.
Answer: 2800 rpm
